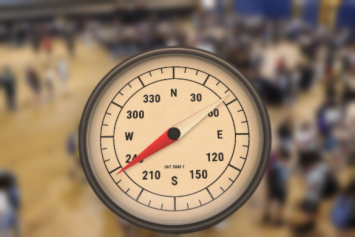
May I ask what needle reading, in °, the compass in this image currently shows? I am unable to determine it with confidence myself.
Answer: 235 °
